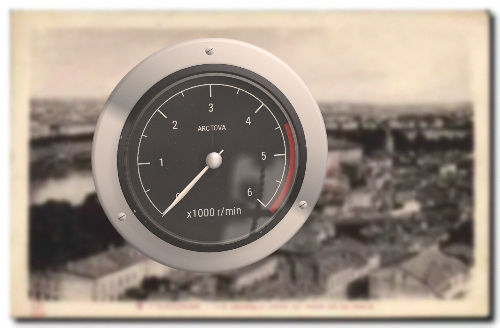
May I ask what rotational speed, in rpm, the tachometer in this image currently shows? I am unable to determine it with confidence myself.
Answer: 0 rpm
